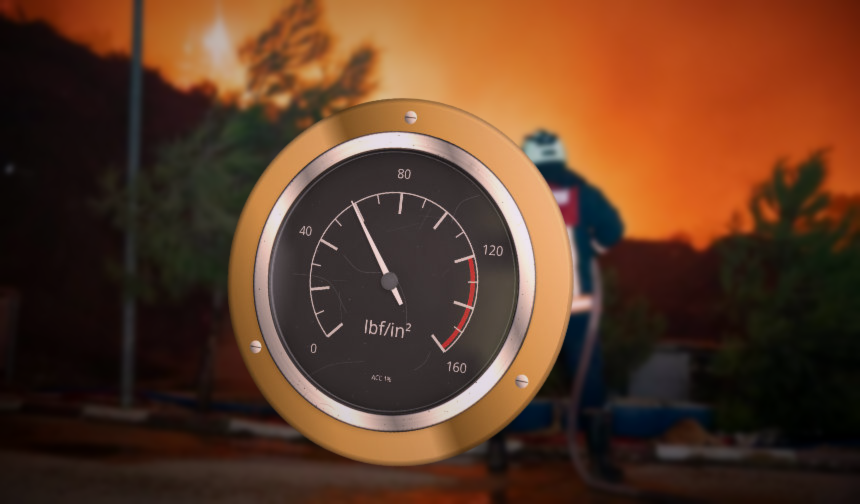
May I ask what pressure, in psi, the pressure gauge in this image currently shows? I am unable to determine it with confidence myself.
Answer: 60 psi
